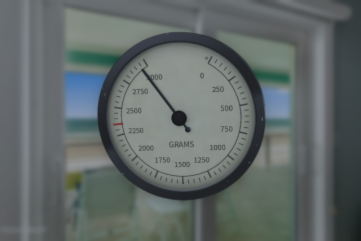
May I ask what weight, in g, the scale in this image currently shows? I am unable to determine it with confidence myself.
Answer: 2950 g
